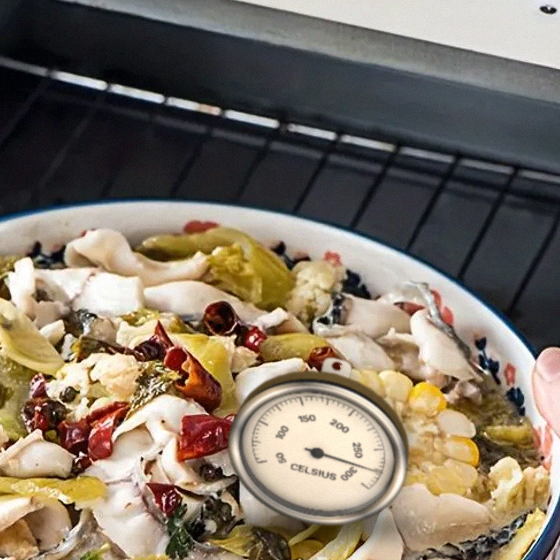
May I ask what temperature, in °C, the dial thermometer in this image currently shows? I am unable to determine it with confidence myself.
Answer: 275 °C
